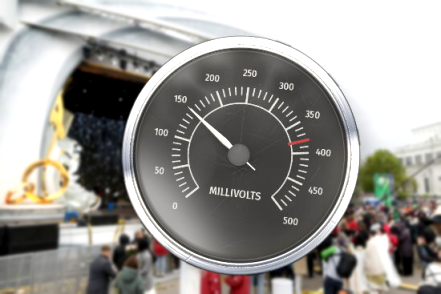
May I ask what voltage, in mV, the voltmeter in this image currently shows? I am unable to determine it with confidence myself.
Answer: 150 mV
